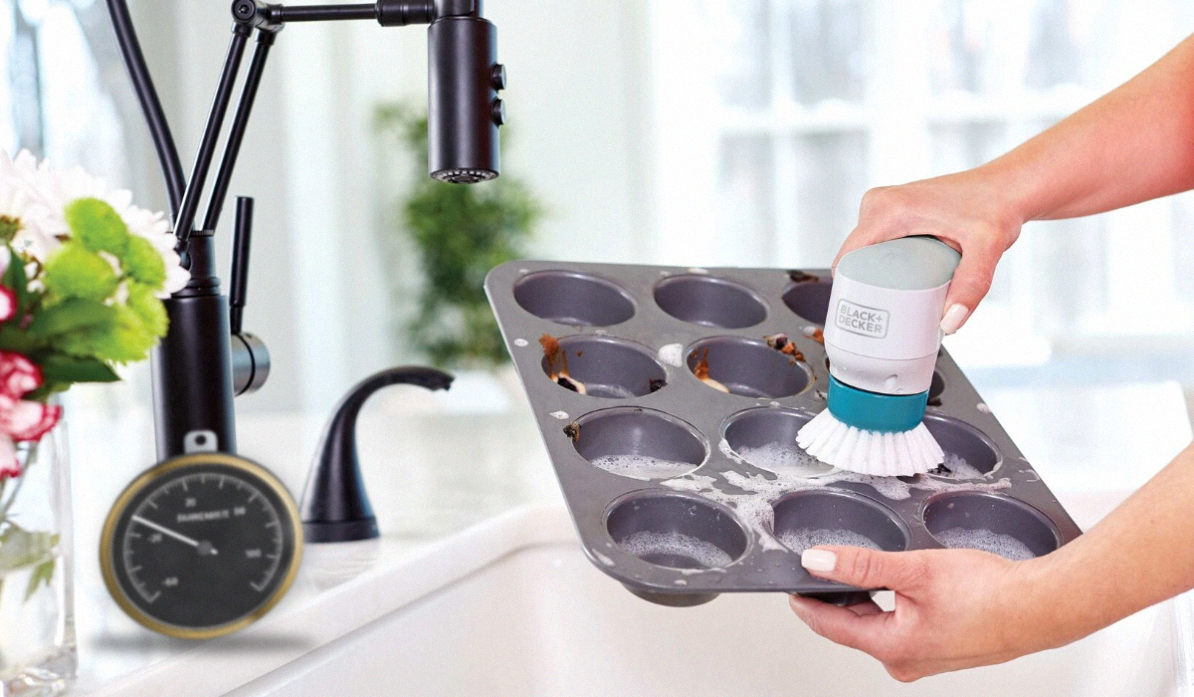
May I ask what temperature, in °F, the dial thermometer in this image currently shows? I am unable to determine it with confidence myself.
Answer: -10 °F
